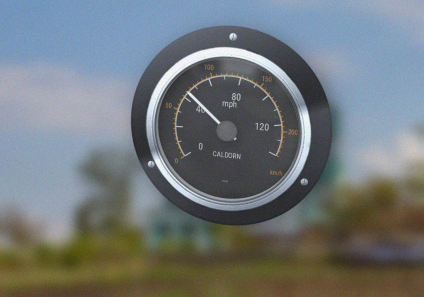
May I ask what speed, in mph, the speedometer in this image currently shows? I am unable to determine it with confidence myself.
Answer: 45 mph
